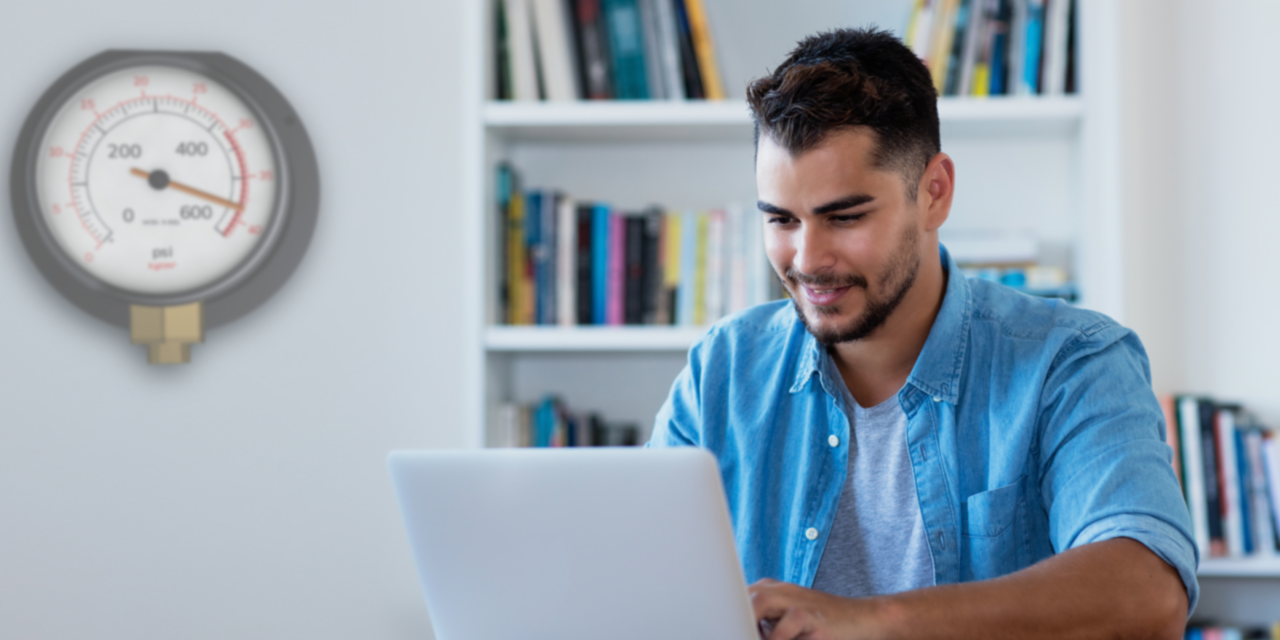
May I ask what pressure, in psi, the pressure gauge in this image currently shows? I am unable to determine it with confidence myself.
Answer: 550 psi
